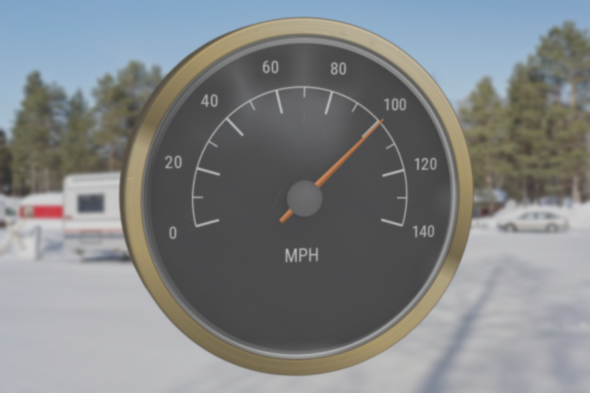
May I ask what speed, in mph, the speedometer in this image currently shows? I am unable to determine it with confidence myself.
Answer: 100 mph
